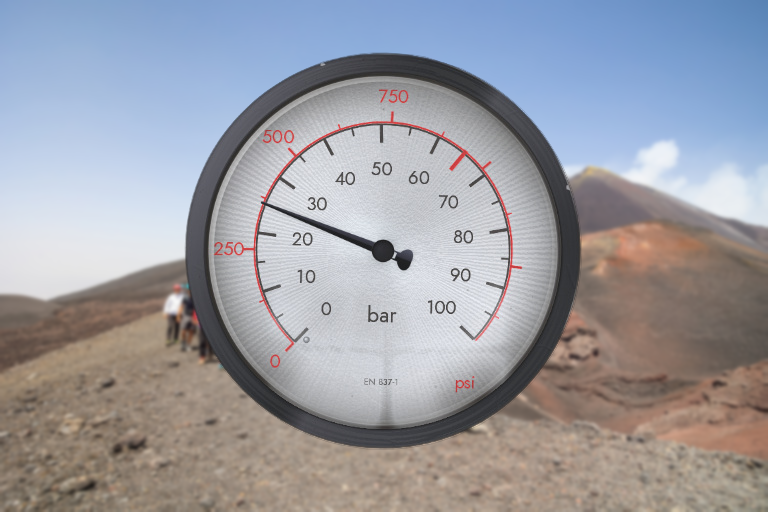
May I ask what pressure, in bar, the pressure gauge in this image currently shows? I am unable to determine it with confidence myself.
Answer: 25 bar
